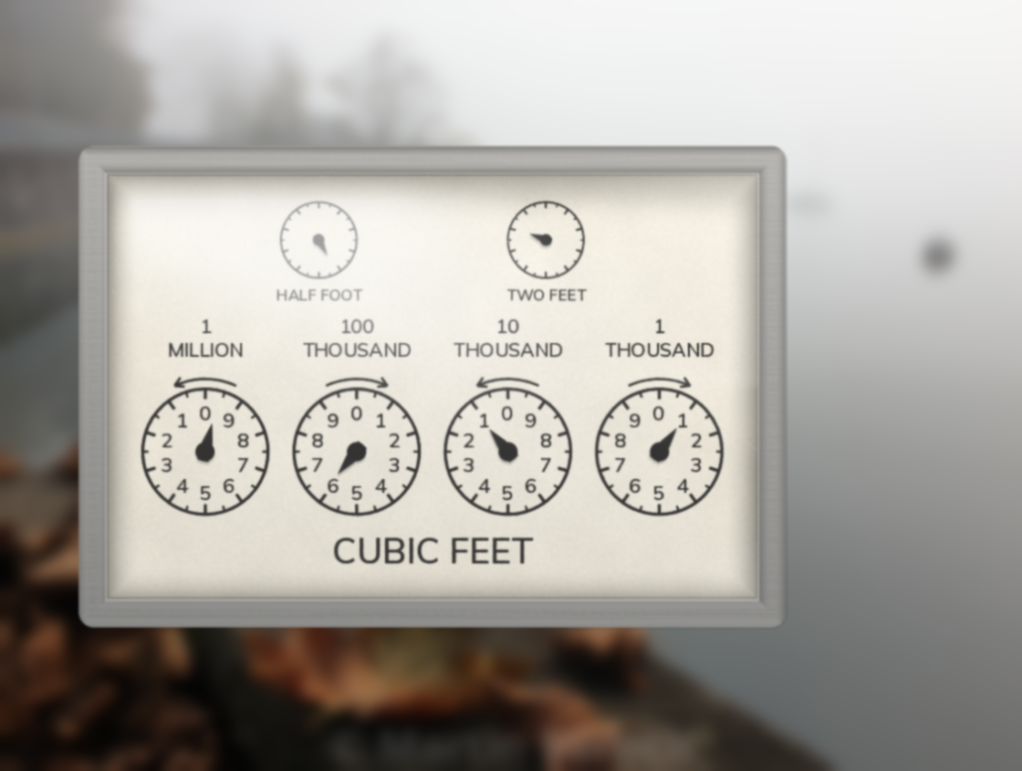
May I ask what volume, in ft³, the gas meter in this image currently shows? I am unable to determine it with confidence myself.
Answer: 961100 ft³
